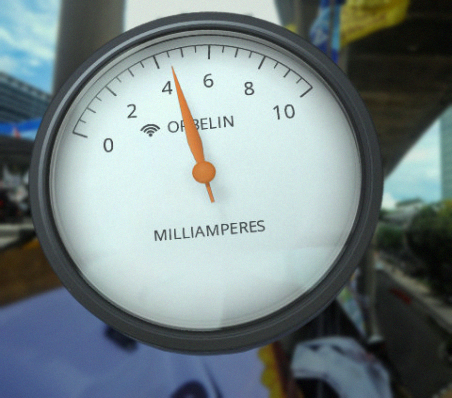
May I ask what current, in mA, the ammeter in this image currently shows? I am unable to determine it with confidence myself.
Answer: 4.5 mA
